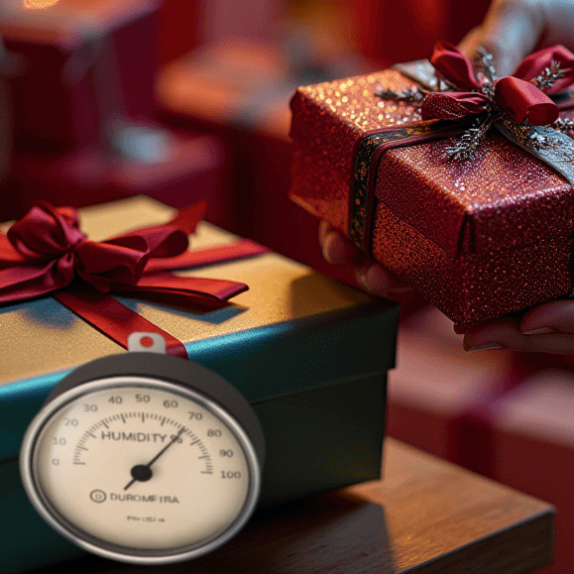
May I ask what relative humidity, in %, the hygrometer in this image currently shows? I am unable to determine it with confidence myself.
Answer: 70 %
